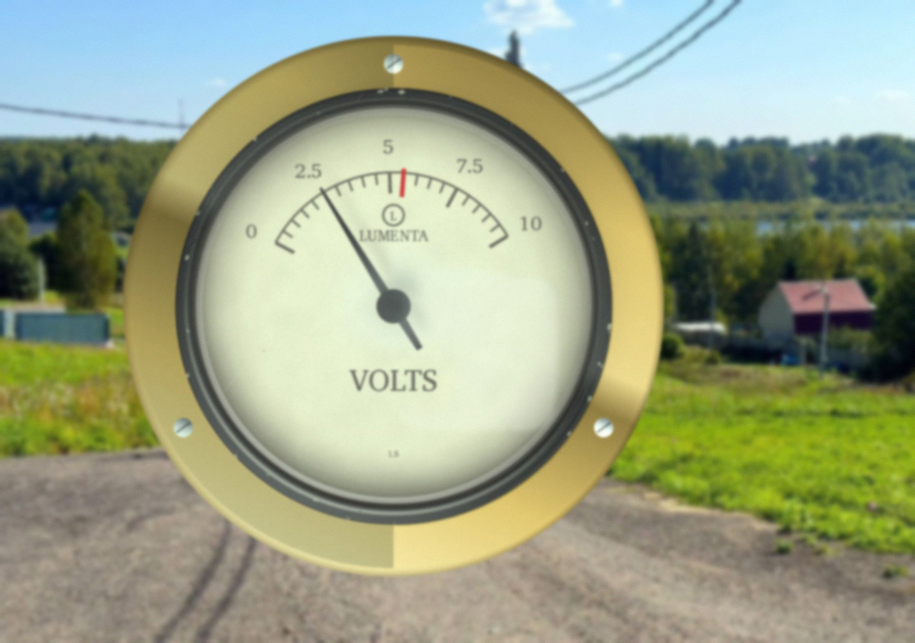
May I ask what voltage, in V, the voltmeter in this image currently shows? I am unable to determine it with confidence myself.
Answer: 2.5 V
